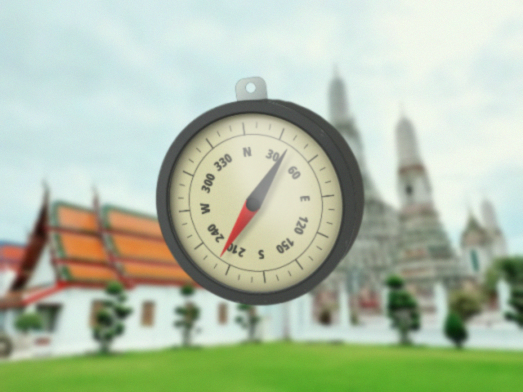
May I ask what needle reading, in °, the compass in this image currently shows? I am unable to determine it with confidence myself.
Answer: 220 °
